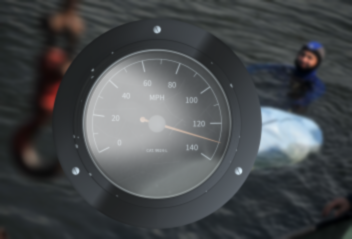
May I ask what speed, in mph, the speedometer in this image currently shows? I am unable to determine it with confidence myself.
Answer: 130 mph
